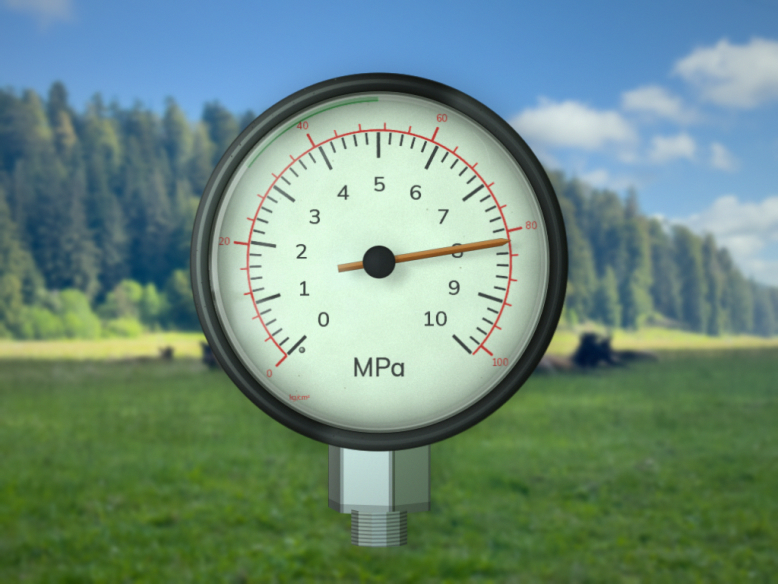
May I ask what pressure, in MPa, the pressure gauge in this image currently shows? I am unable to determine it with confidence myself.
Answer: 8 MPa
